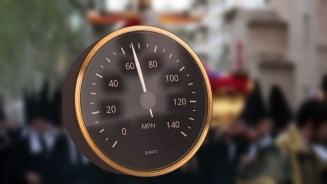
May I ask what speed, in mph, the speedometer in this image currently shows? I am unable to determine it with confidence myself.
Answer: 65 mph
